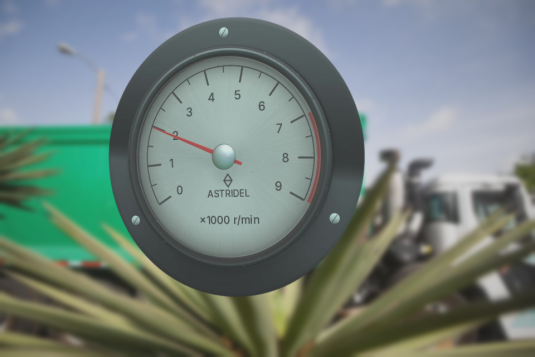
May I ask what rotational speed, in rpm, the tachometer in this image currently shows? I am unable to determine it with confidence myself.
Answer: 2000 rpm
